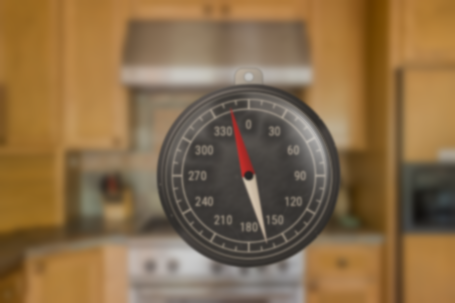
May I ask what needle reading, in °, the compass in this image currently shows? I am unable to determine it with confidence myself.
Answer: 345 °
